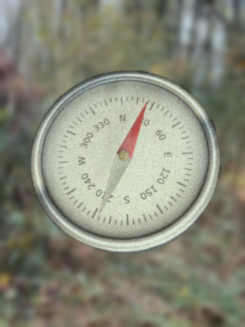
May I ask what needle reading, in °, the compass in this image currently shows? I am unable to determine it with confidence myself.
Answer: 25 °
